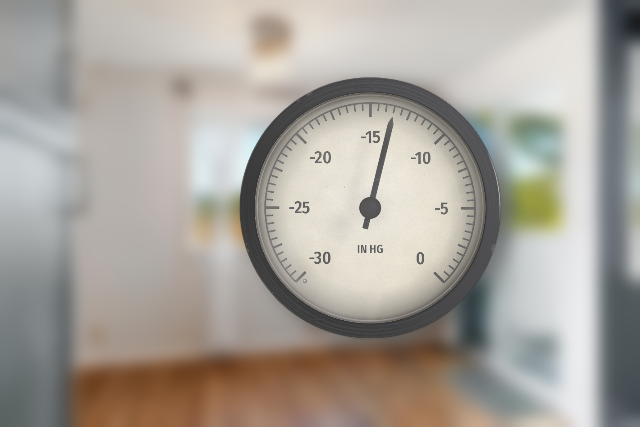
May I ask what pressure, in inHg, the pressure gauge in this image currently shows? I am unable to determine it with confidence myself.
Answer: -13.5 inHg
